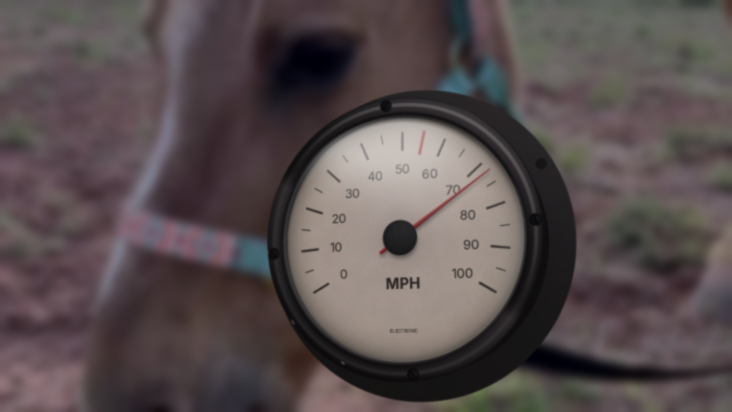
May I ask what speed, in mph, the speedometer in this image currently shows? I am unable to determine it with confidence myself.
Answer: 72.5 mph
